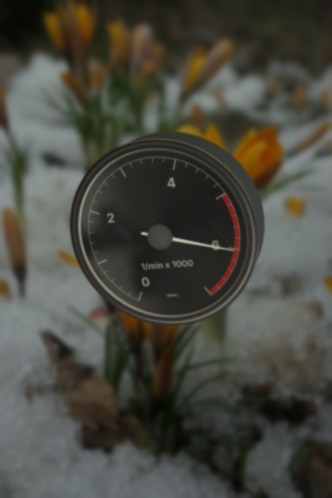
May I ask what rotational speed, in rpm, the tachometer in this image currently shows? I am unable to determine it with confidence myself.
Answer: 6000 rpm
